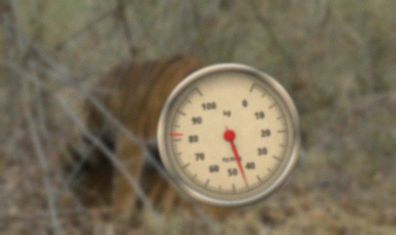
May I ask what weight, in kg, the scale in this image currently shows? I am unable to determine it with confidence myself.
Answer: 45 kg
